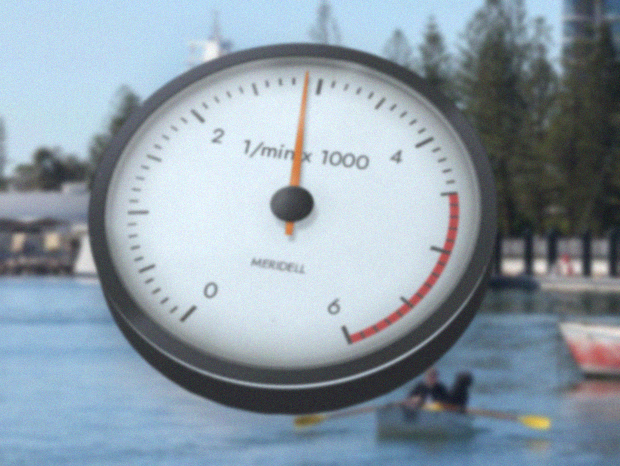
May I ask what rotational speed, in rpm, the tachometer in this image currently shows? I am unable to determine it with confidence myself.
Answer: 2900 rpm
